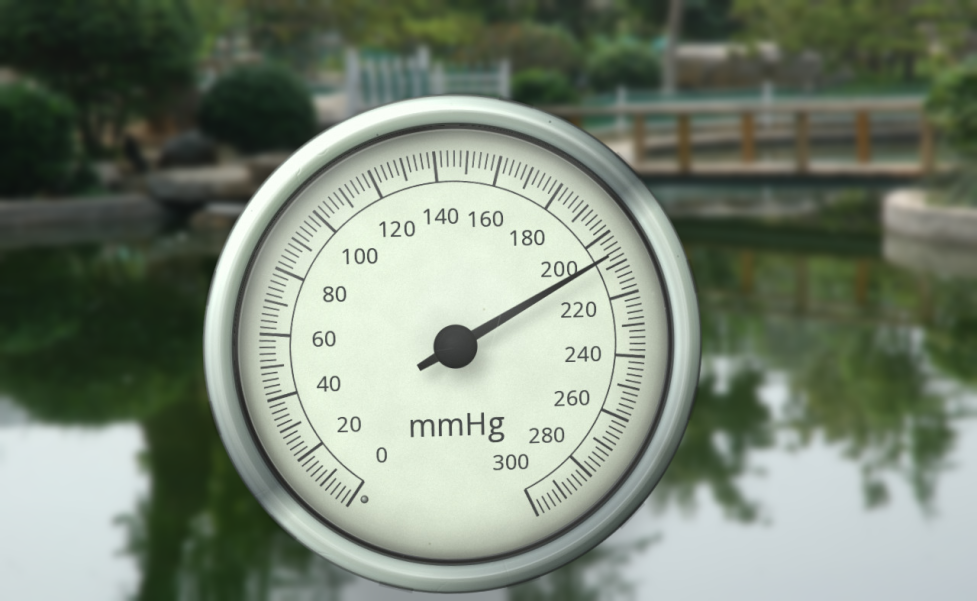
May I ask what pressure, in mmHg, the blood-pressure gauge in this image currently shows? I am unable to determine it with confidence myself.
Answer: 206 mmHg
